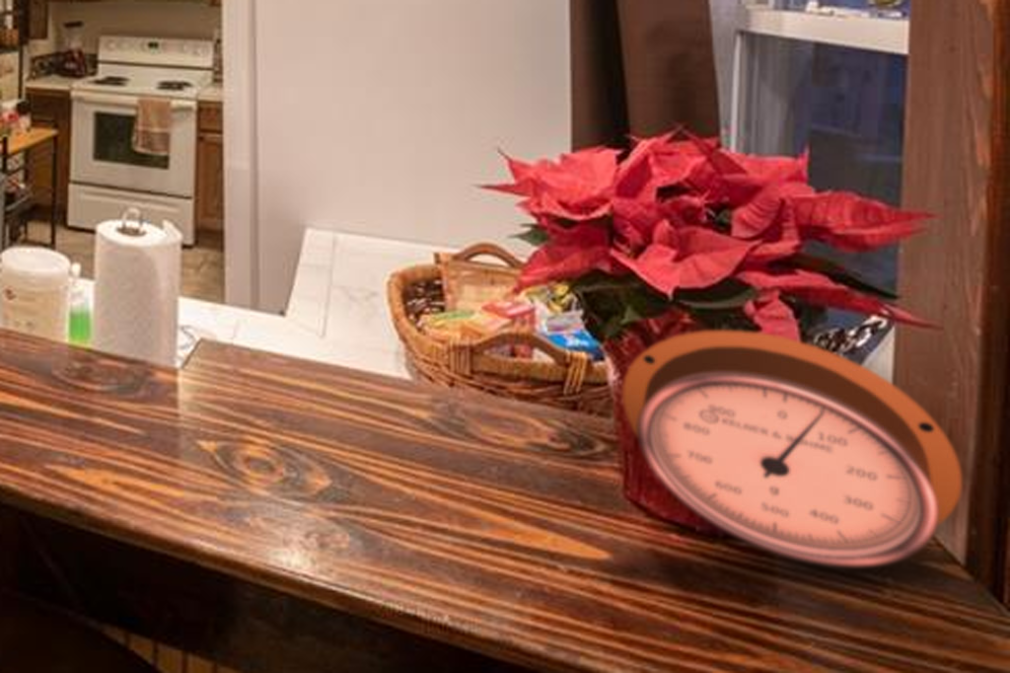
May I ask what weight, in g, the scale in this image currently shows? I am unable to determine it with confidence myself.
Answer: 50 g
